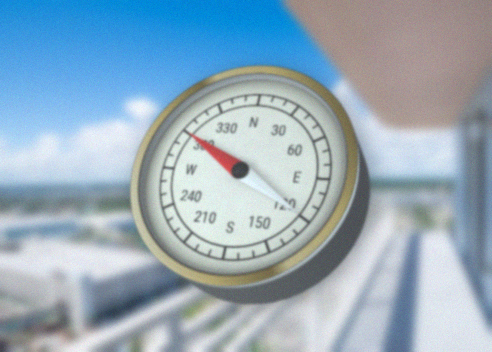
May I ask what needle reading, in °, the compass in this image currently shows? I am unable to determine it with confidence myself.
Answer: 300 °
